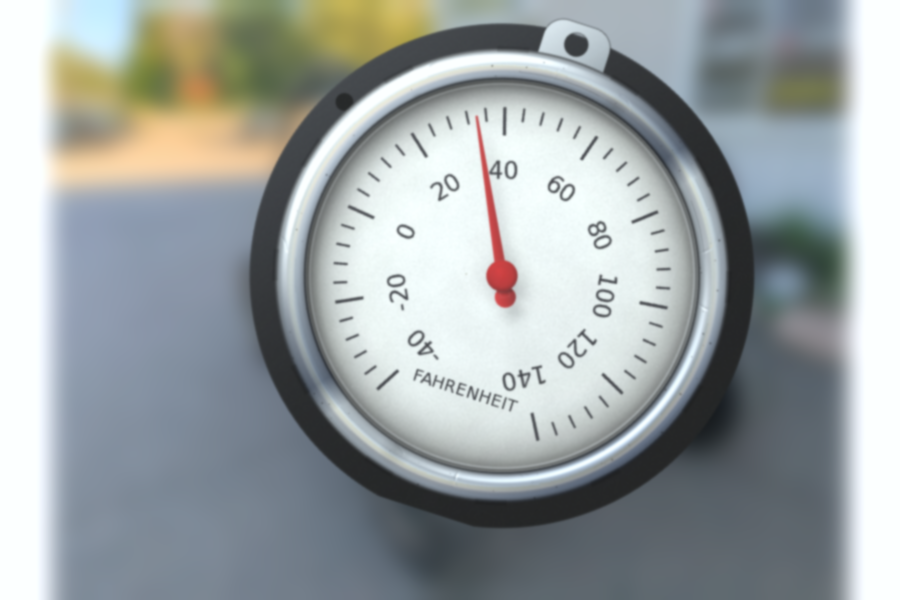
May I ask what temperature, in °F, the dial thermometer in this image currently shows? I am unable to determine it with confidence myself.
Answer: 34 °F
